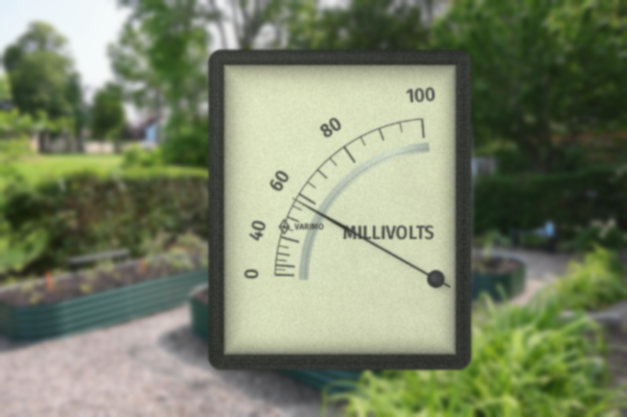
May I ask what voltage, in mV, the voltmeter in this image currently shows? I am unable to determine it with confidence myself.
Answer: 57.5 mV
